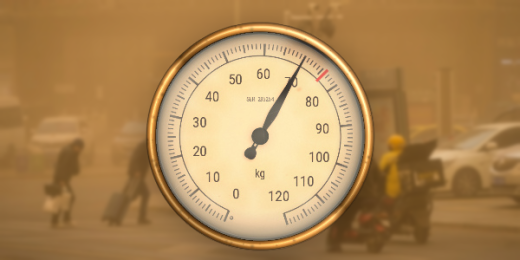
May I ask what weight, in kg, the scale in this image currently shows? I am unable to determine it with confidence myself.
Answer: 70 kg
